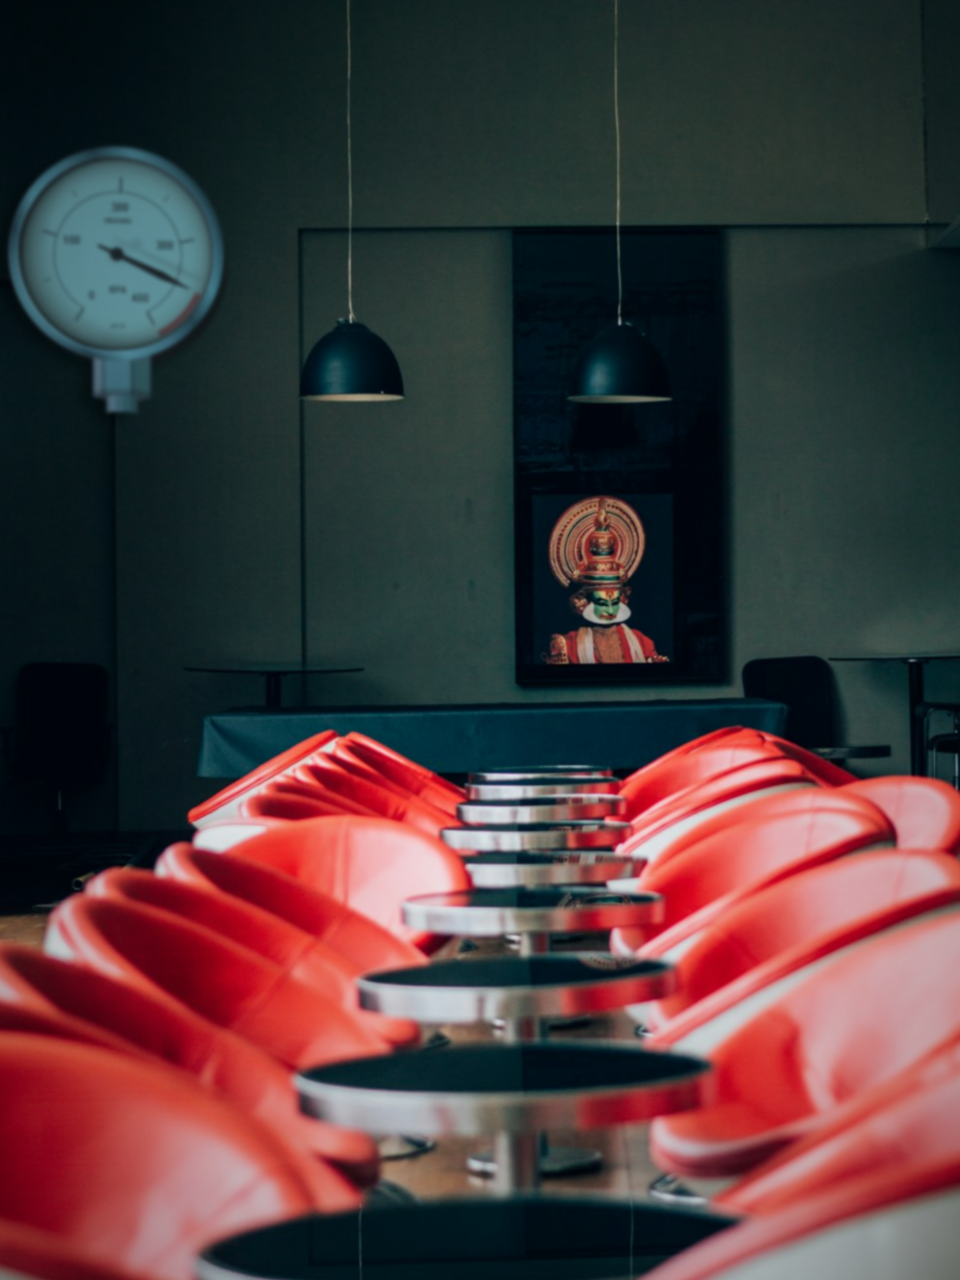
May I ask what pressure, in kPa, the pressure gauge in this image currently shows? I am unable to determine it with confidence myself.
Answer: 350 kPa
